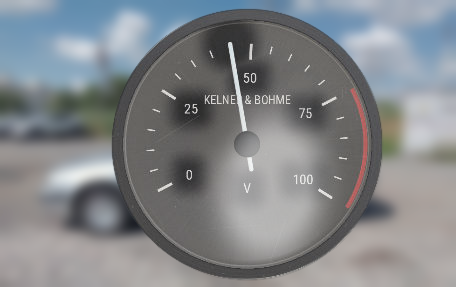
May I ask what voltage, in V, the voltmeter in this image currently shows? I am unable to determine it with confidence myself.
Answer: 45 V
